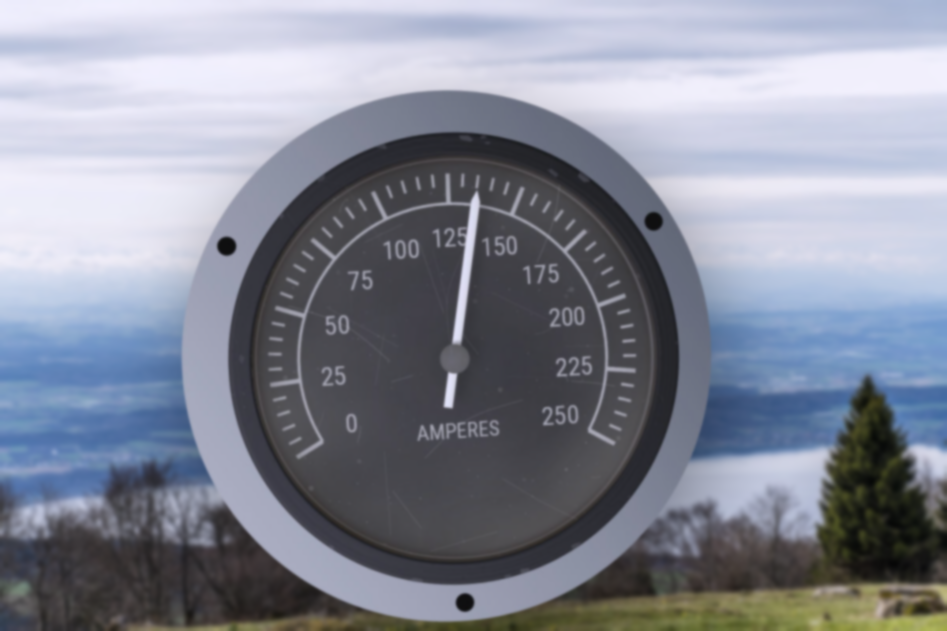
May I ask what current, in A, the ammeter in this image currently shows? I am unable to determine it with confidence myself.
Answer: 135 A
